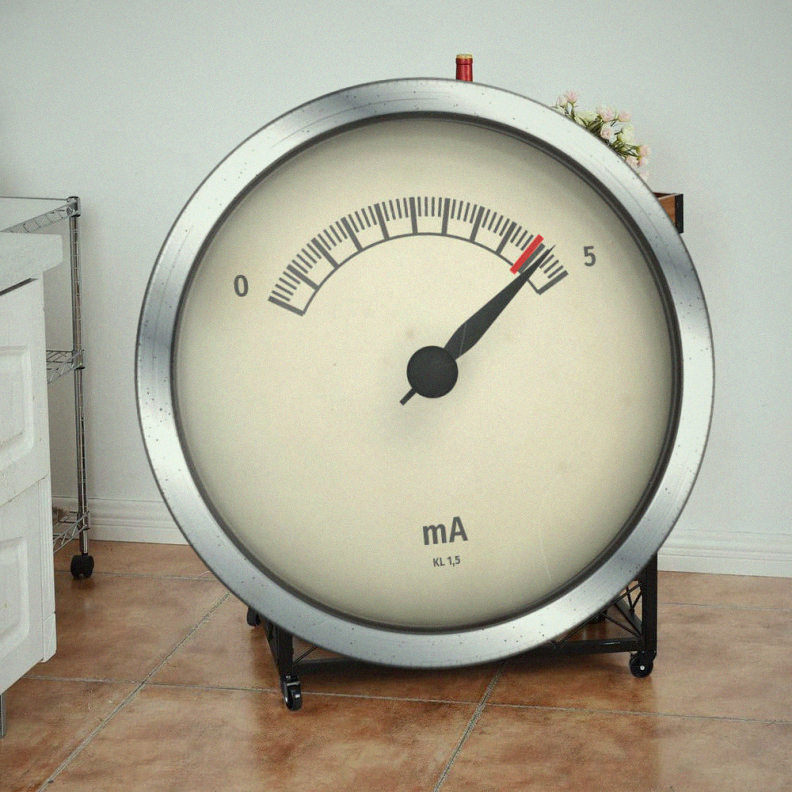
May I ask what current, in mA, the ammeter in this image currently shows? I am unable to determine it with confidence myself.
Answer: 4.6 mA
